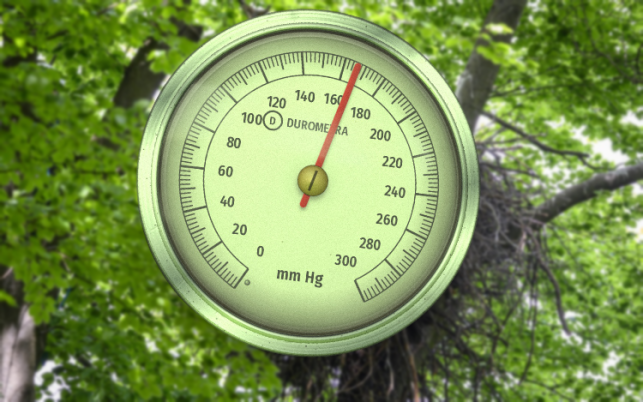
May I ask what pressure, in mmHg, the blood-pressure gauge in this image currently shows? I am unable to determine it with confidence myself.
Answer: 166 mmHg
